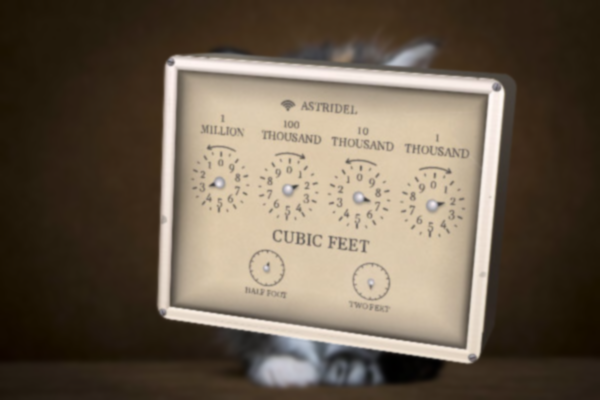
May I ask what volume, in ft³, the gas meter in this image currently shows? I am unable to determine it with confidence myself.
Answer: 317200 ft³
